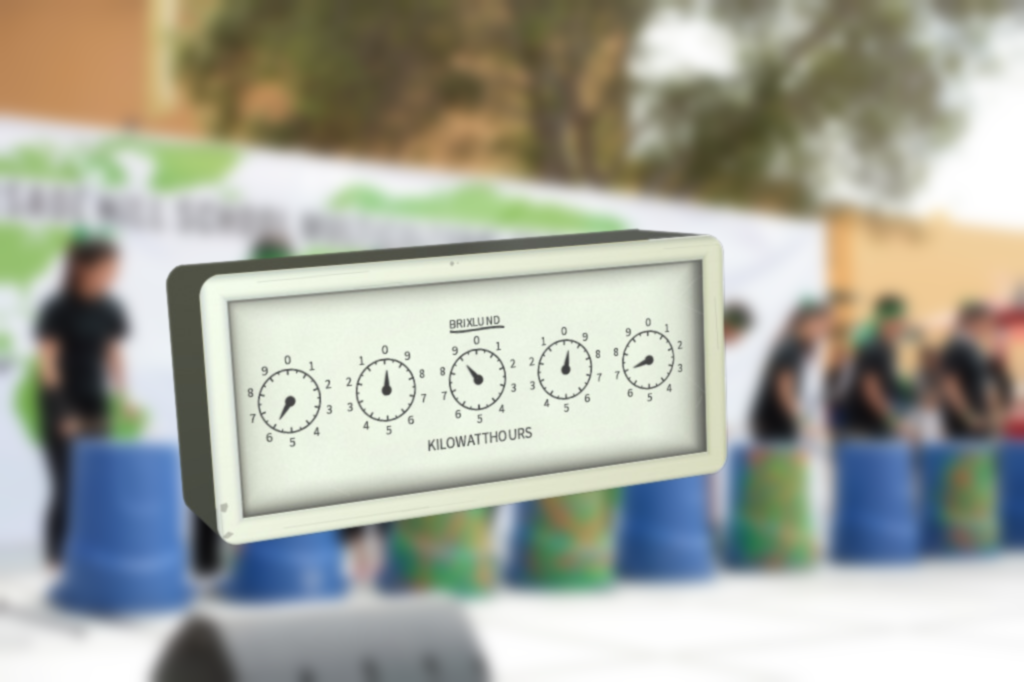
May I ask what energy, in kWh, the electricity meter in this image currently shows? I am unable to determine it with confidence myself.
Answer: 59897 kWh
